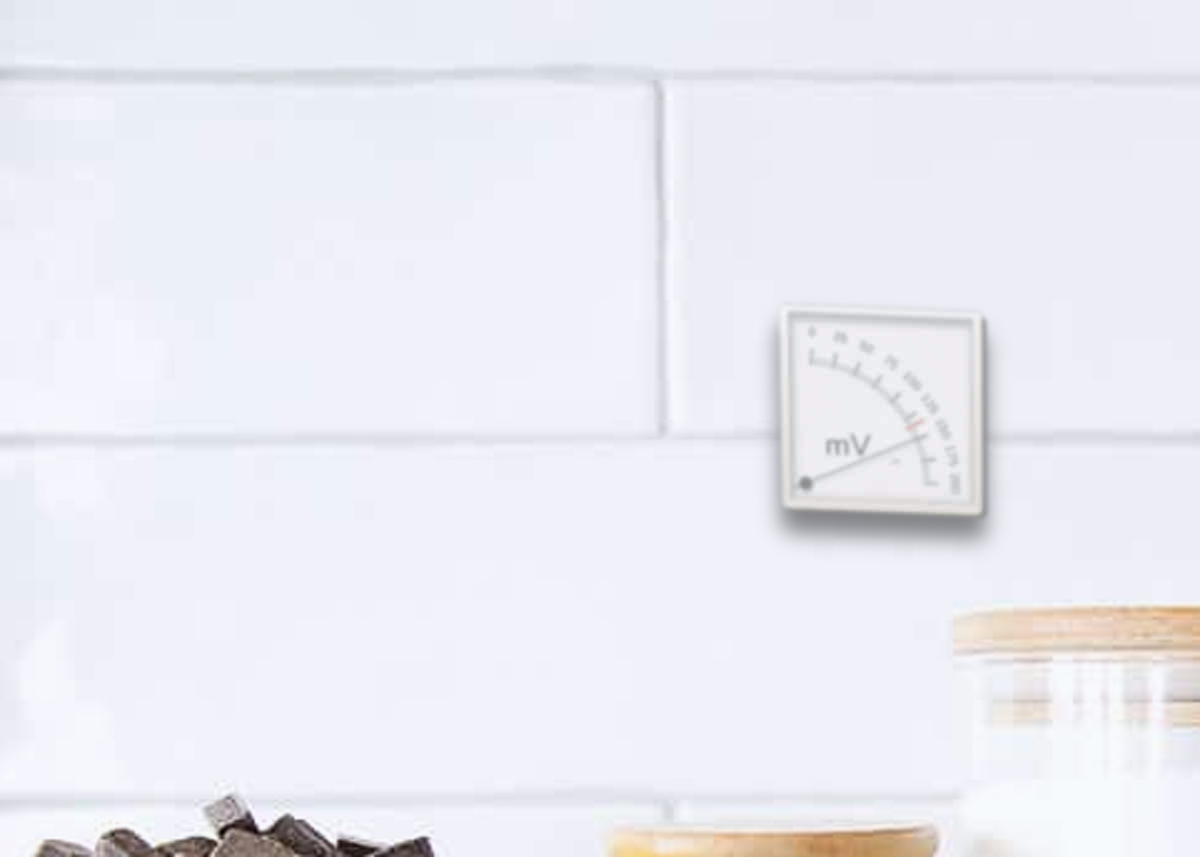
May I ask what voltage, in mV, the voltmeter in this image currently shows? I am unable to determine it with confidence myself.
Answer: 150 mV
